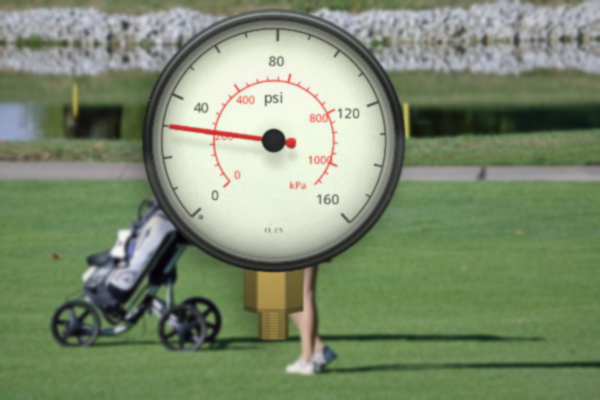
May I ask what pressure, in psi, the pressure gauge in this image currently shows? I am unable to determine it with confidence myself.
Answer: 30 psi
